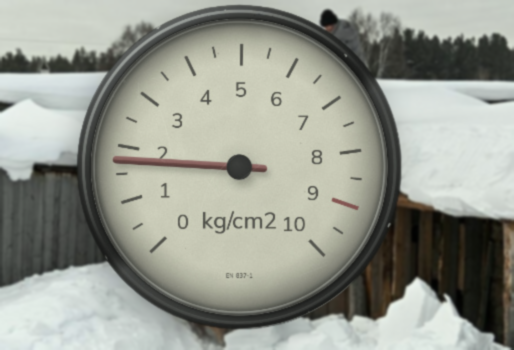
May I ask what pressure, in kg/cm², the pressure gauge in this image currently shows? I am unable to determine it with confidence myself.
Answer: 1.75 kg/cm²
